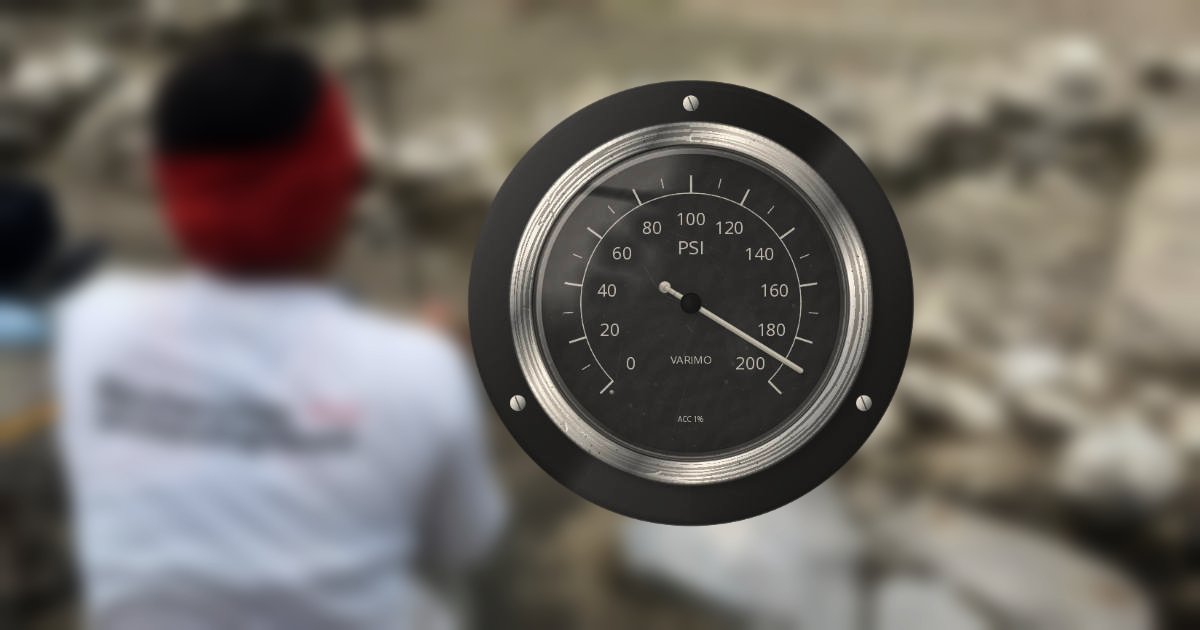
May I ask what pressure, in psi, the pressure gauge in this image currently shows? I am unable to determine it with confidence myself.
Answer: 190 psi
